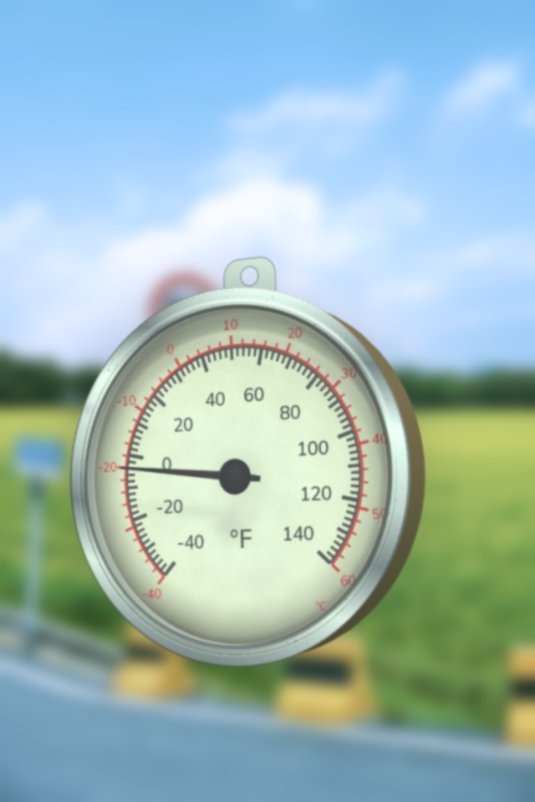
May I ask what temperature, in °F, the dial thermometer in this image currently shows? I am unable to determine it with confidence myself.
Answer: -4 °F
